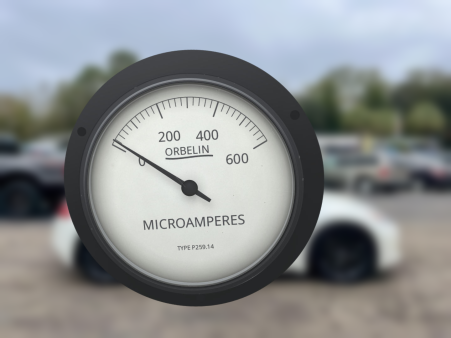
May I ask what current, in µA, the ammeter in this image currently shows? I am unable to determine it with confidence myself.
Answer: 20 µA
